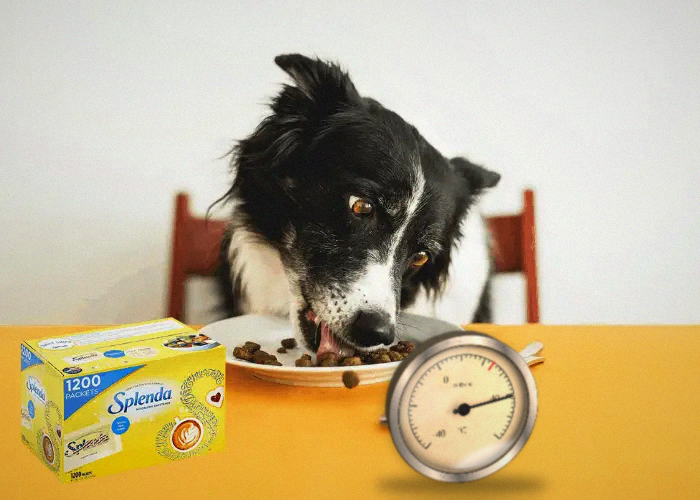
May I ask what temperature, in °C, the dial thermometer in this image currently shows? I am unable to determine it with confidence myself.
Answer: 40 °C
